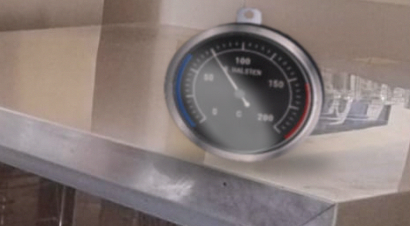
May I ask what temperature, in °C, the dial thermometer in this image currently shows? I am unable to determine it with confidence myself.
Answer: 75 °C
